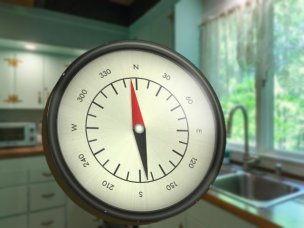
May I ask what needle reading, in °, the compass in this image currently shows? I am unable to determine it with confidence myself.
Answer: 352.5 °
